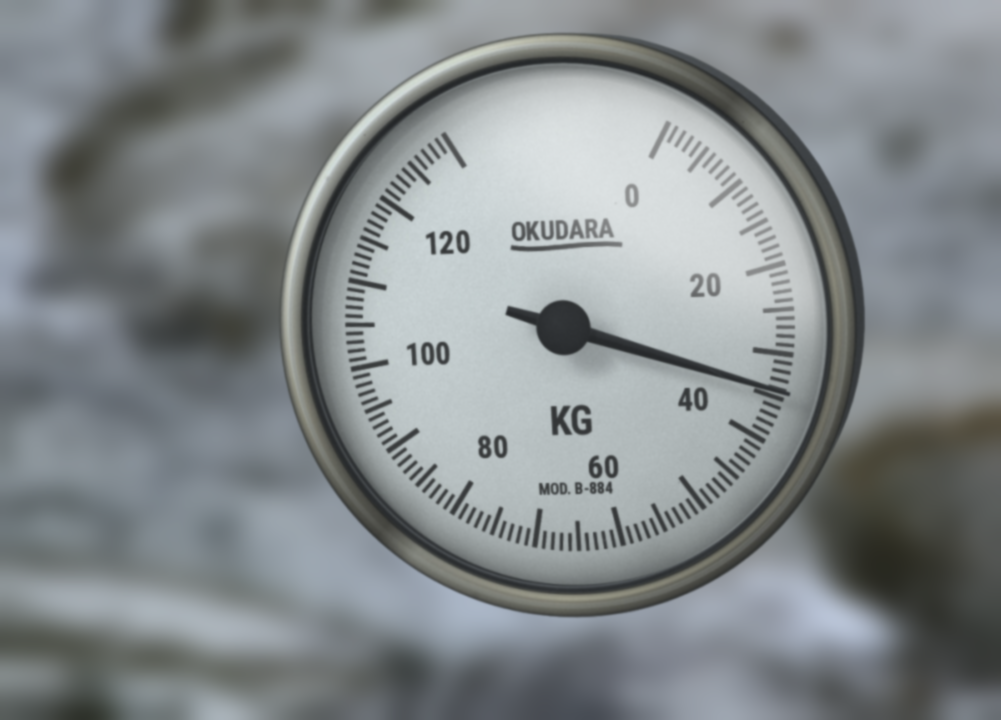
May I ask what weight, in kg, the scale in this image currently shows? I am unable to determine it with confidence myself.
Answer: 34 kg
